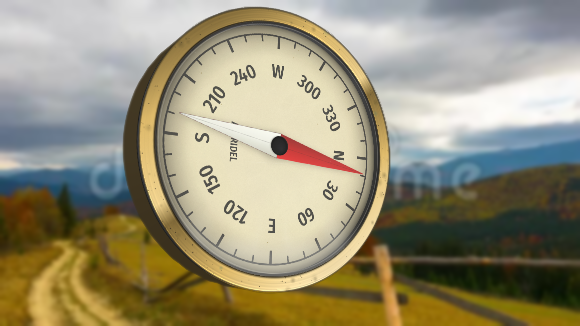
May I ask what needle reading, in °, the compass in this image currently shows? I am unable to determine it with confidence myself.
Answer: 10 °
